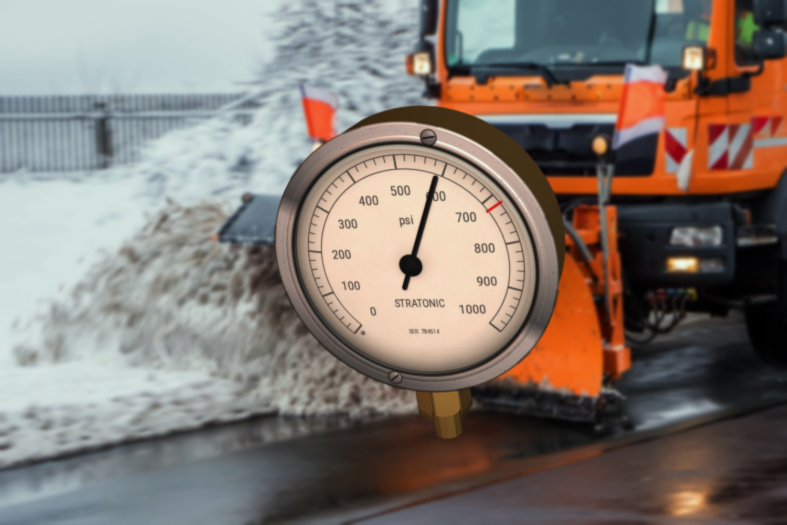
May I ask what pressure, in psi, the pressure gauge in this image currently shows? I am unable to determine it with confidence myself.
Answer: 590 psi
